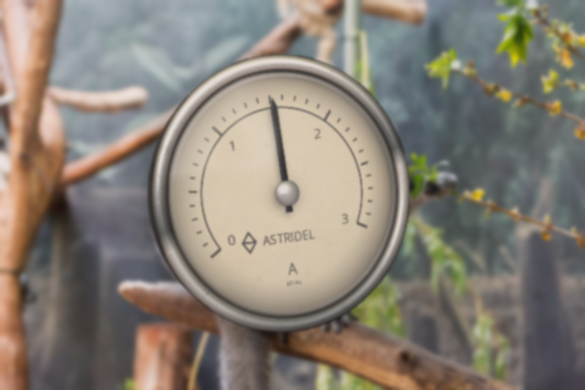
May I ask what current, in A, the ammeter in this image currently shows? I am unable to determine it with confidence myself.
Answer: 1.5 A
